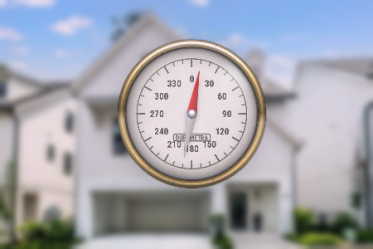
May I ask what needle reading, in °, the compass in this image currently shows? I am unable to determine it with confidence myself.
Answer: 10 °
